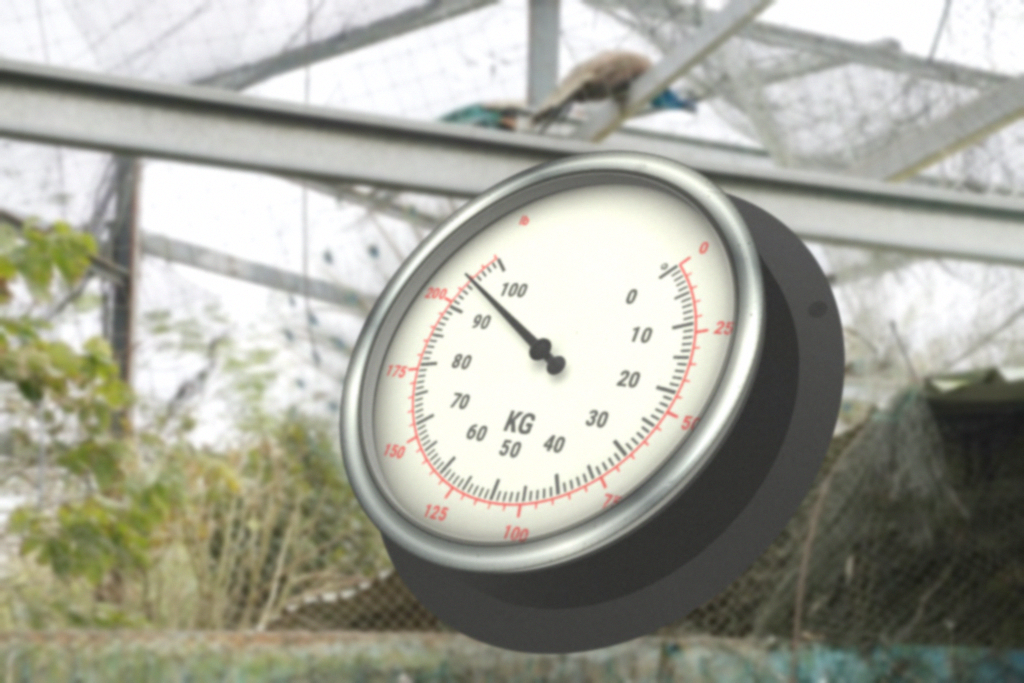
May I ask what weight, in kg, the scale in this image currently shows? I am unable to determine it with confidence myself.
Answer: 95 kg
